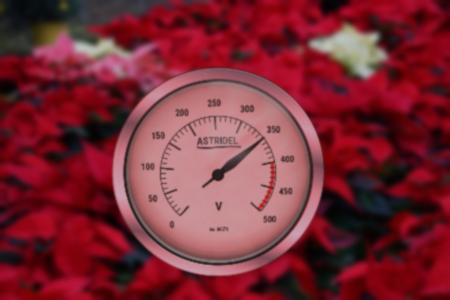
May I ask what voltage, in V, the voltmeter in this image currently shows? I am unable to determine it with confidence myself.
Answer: 350 V
